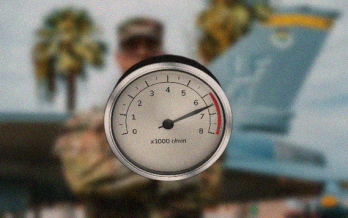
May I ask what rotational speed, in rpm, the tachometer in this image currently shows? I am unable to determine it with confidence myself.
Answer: 6500 rpm
